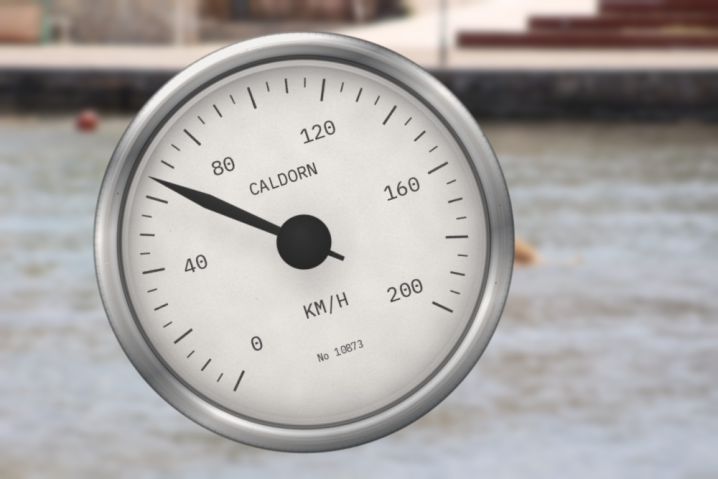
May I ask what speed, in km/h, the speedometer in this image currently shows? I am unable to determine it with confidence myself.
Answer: 65 km/h
